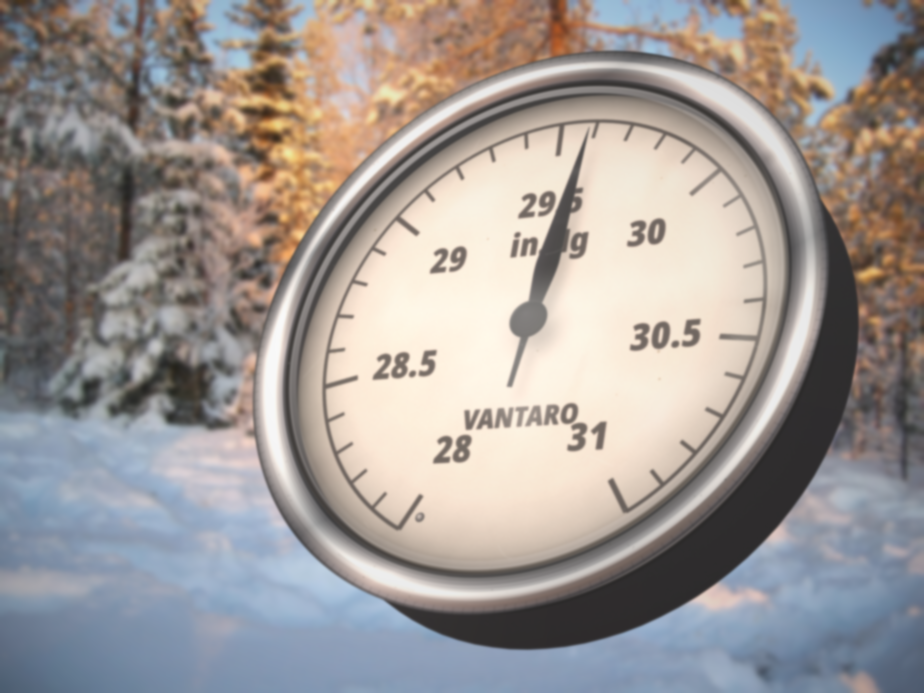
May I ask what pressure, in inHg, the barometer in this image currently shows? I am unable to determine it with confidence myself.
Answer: 29.6 inHg
